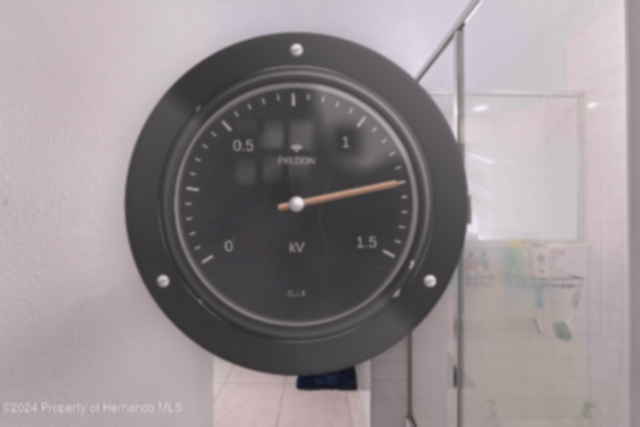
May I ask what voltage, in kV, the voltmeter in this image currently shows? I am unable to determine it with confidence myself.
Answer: 1.25 kV
